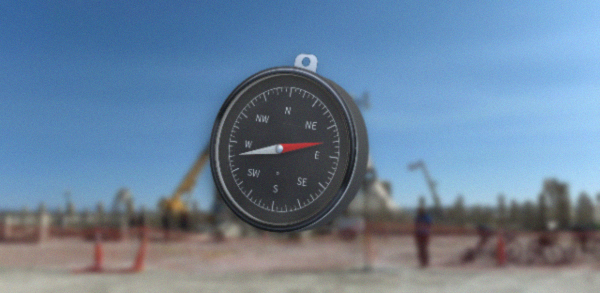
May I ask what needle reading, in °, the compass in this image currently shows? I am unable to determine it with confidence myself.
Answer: 75 °
